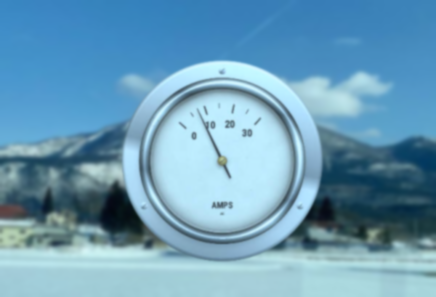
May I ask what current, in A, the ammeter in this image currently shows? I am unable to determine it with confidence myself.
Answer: 7.5 A
